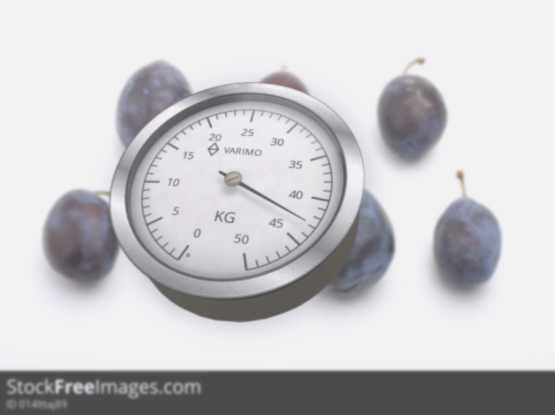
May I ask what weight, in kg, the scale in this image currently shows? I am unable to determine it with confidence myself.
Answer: 43 kg
